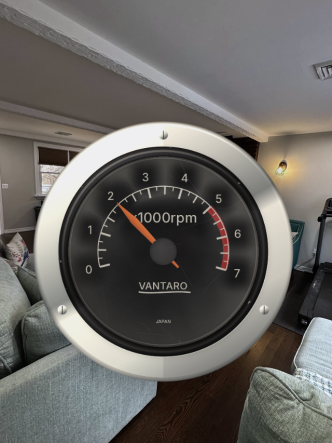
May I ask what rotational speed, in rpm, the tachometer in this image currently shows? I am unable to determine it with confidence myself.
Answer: 2000 rpm
